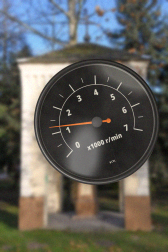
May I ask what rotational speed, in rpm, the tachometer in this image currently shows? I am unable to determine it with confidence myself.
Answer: 1250 rpm
